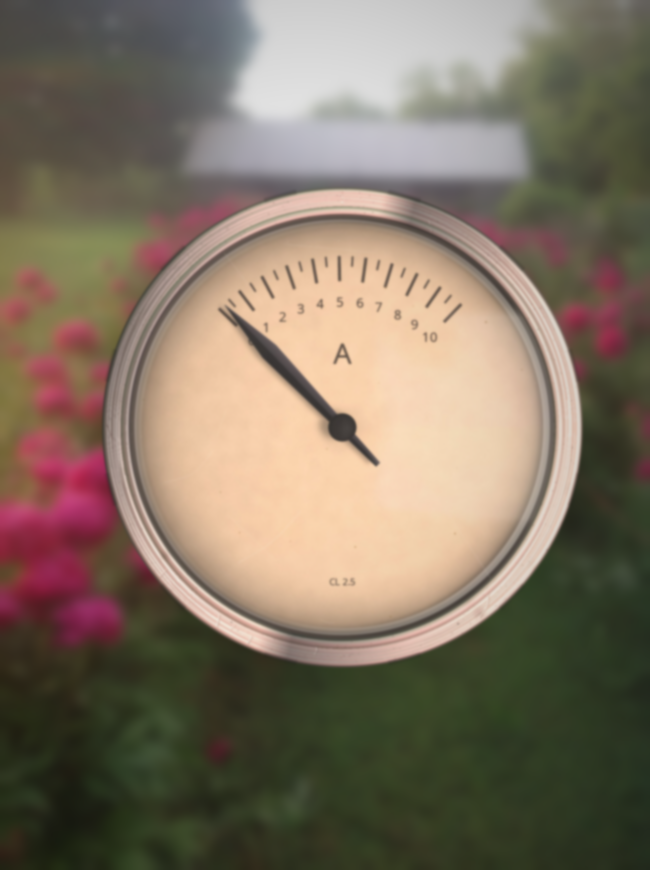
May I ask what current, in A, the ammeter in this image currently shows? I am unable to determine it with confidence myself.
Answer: 0.25 A
